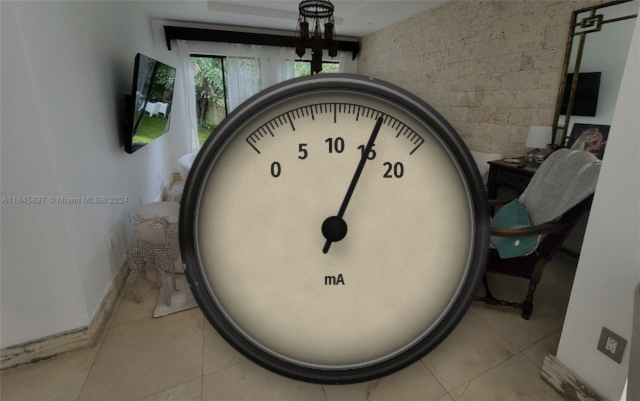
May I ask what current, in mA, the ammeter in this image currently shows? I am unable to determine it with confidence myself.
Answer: 15 mA
